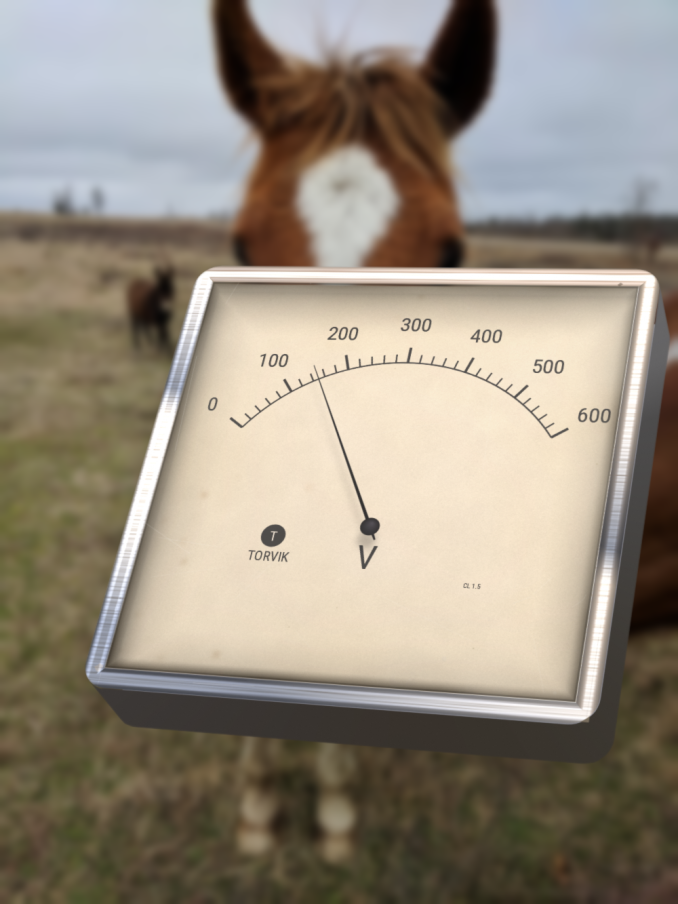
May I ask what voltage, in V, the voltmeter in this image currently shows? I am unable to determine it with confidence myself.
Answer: 150 V
